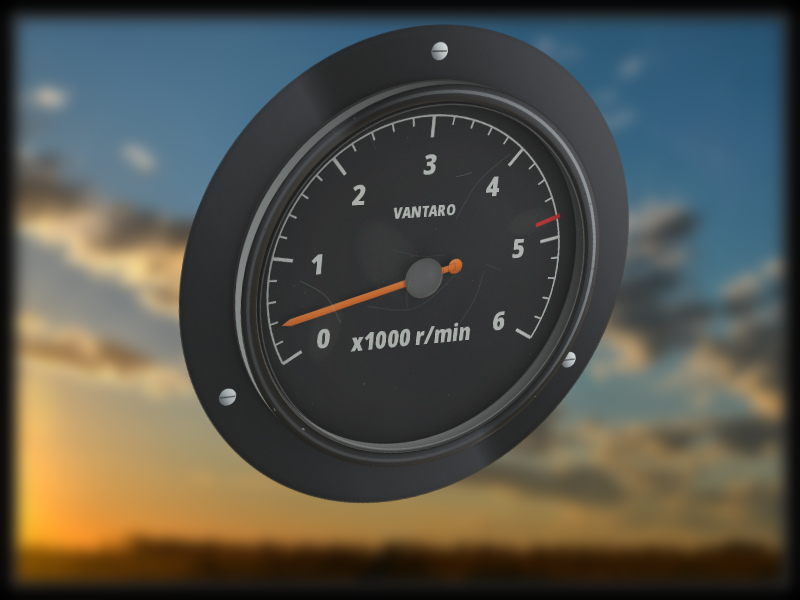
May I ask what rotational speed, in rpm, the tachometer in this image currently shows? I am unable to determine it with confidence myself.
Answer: 400 rpm
